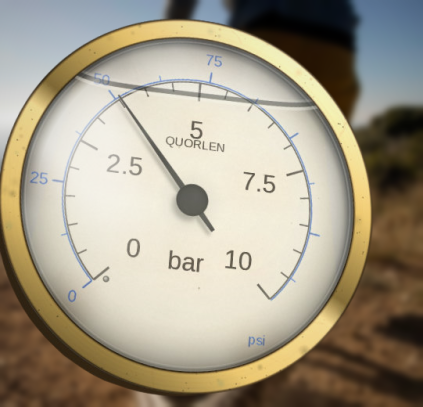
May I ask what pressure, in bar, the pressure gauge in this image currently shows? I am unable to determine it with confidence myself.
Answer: 3.5 bar
